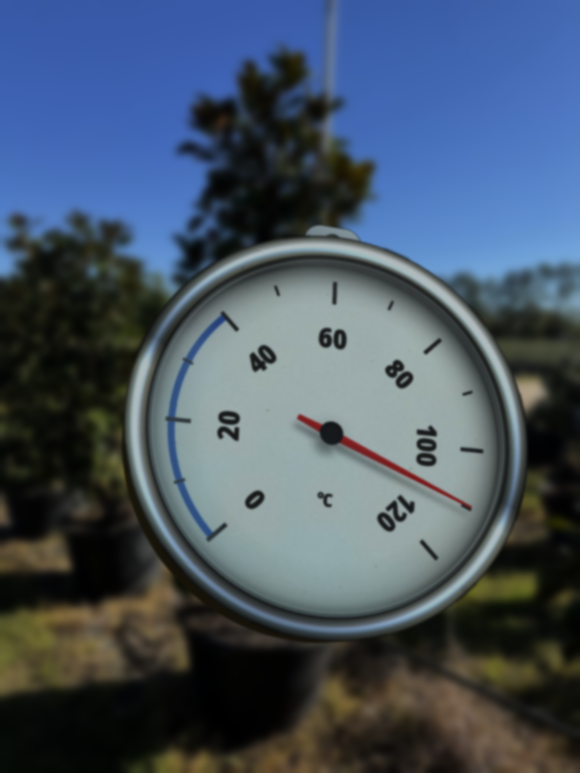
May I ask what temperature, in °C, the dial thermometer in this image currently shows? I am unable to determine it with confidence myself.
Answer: 110 °C
